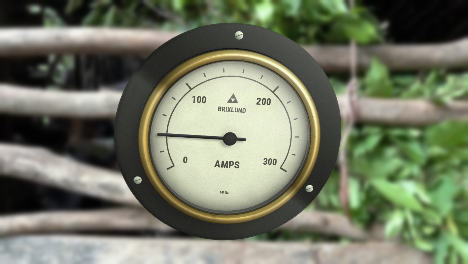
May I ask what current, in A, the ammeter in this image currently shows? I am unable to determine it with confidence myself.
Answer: 40 A
